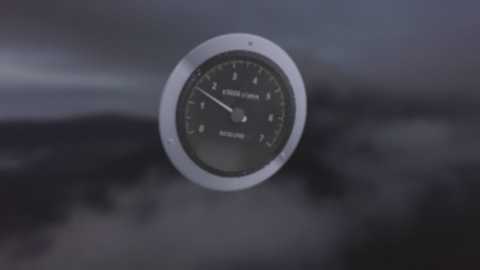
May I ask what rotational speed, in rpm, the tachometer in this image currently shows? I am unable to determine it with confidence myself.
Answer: 1500 rpm
